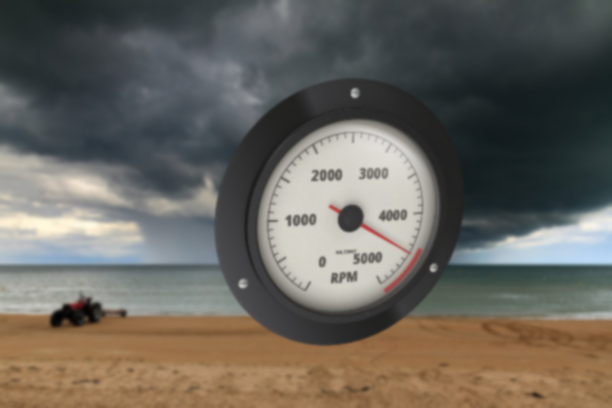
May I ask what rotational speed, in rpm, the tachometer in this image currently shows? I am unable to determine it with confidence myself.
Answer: 4500 rpm
